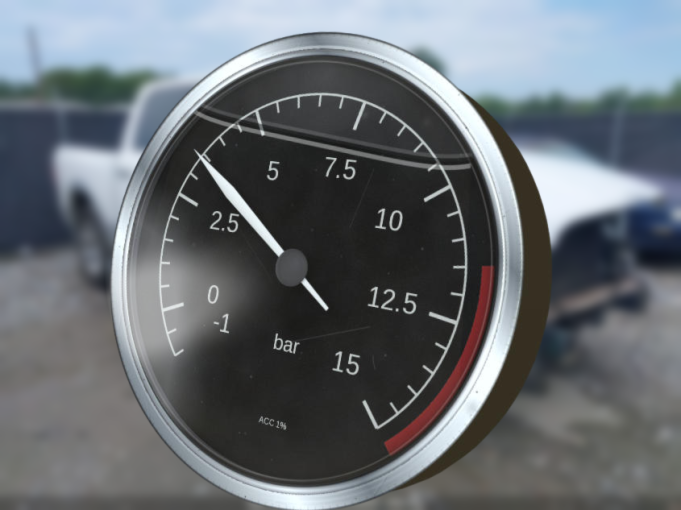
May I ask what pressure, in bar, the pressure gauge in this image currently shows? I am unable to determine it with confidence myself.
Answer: 3.5 bar
